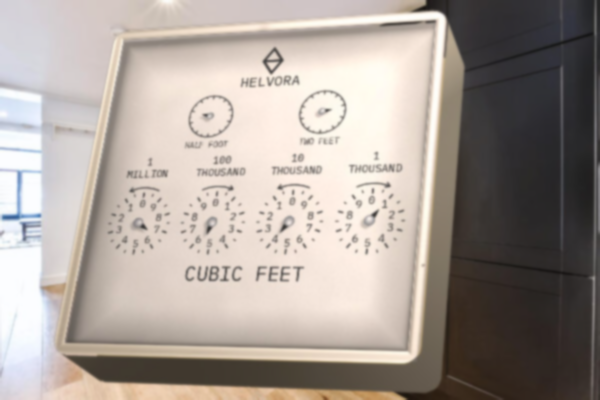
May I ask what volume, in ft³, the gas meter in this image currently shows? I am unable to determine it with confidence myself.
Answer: 654100 ft³
